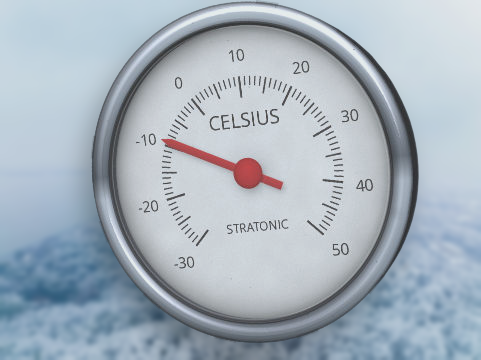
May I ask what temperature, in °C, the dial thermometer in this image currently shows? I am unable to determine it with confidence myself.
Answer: -9 °C
